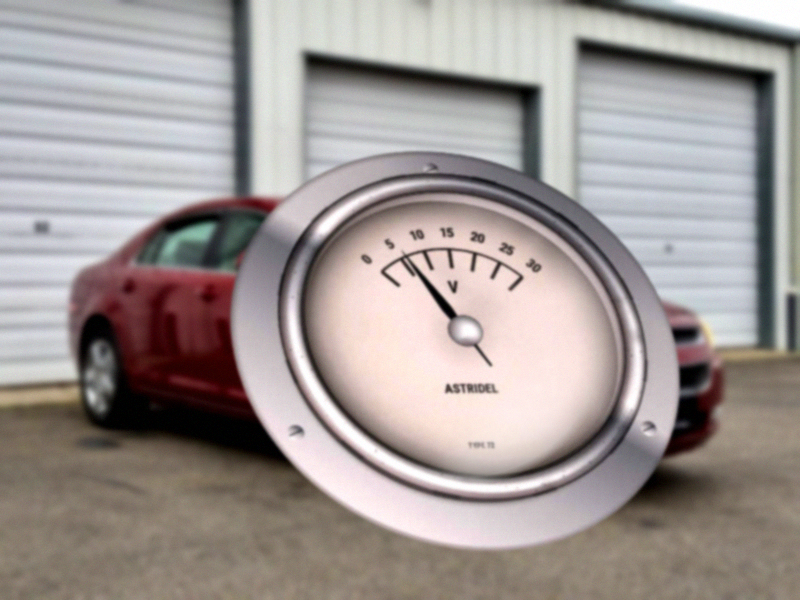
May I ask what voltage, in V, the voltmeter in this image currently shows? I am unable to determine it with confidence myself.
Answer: 5 V
